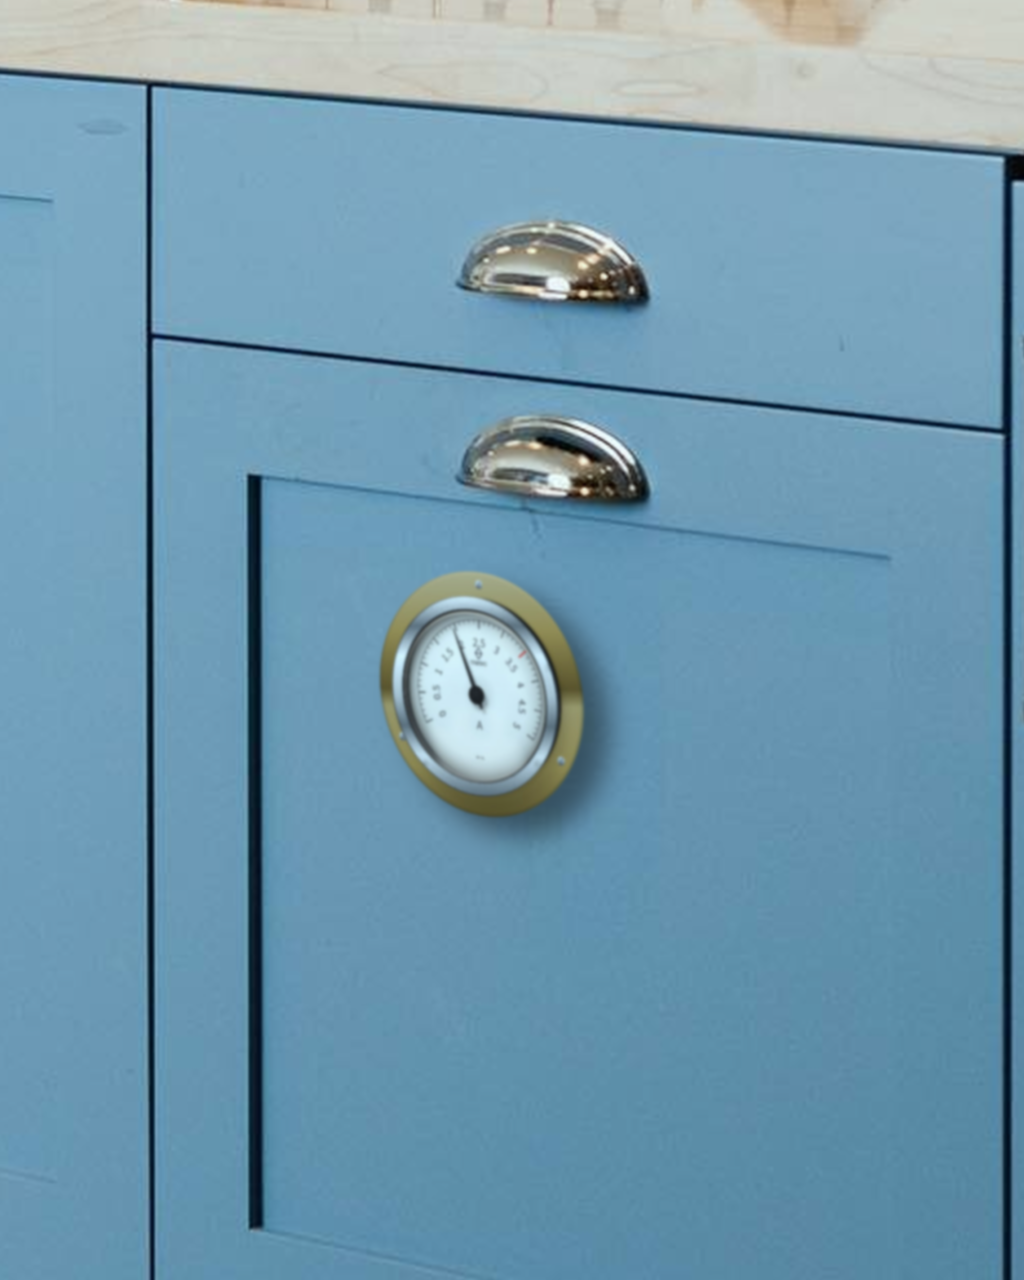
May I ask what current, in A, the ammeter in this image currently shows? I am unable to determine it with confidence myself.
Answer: 2 A
